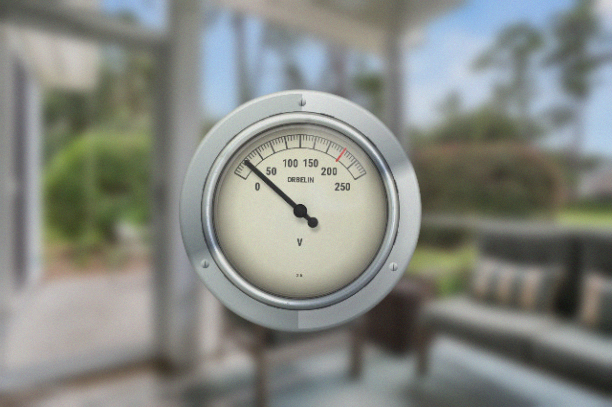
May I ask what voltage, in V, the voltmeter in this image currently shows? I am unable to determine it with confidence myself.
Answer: 25 V
